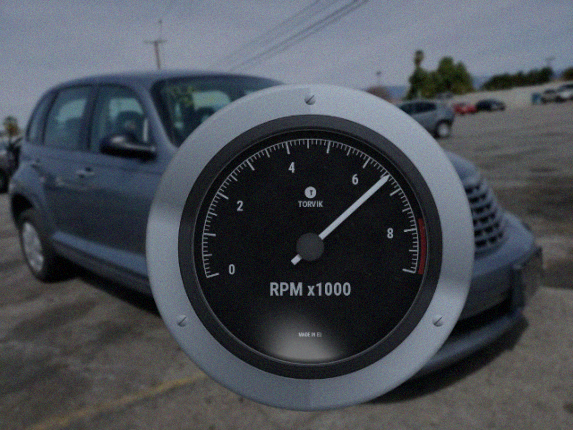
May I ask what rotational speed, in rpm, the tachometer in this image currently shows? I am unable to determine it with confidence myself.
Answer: 6600 rpm
